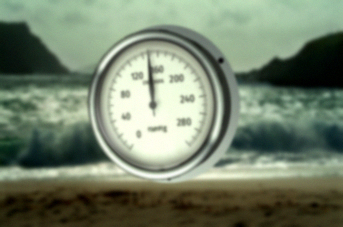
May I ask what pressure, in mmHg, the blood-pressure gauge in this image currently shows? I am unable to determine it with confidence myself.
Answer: 150 mmHg
